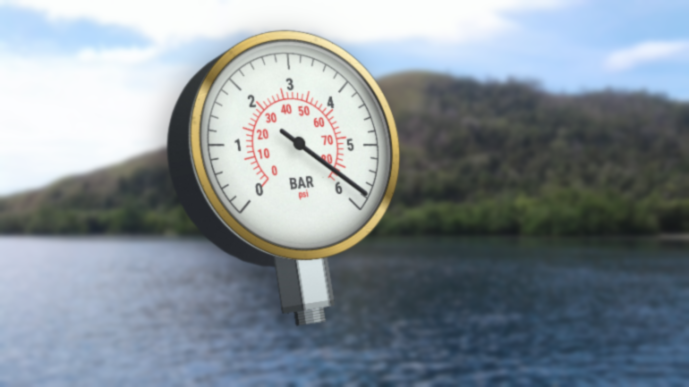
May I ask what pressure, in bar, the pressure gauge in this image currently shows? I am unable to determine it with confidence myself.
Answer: 5.8 bar
